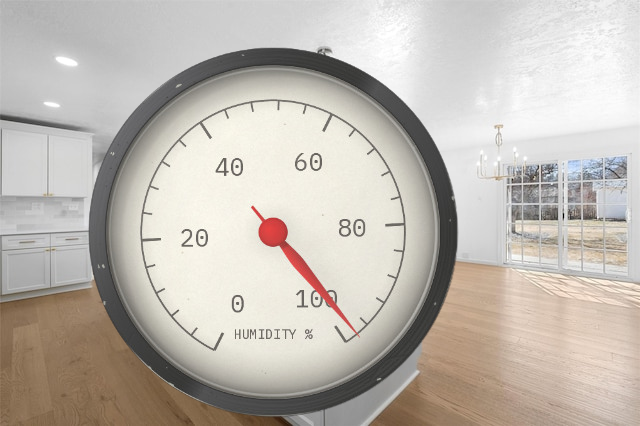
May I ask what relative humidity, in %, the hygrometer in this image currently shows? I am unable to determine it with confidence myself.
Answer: 98 %
